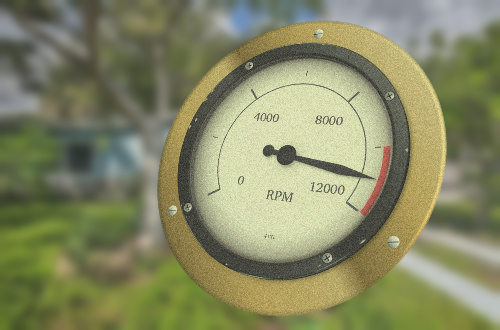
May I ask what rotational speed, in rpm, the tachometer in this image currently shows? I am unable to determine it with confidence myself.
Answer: 11000 rpm
